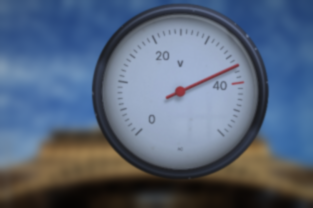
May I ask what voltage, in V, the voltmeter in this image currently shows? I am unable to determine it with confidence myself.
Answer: 37 V
